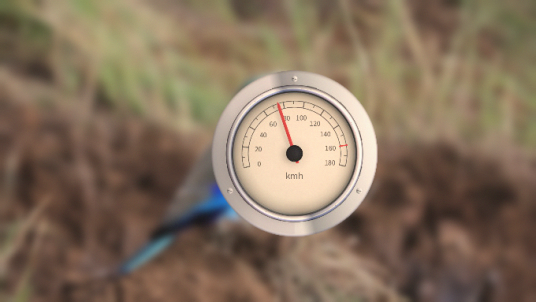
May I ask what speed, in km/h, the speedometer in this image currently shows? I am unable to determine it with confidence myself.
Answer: 75 km/h
